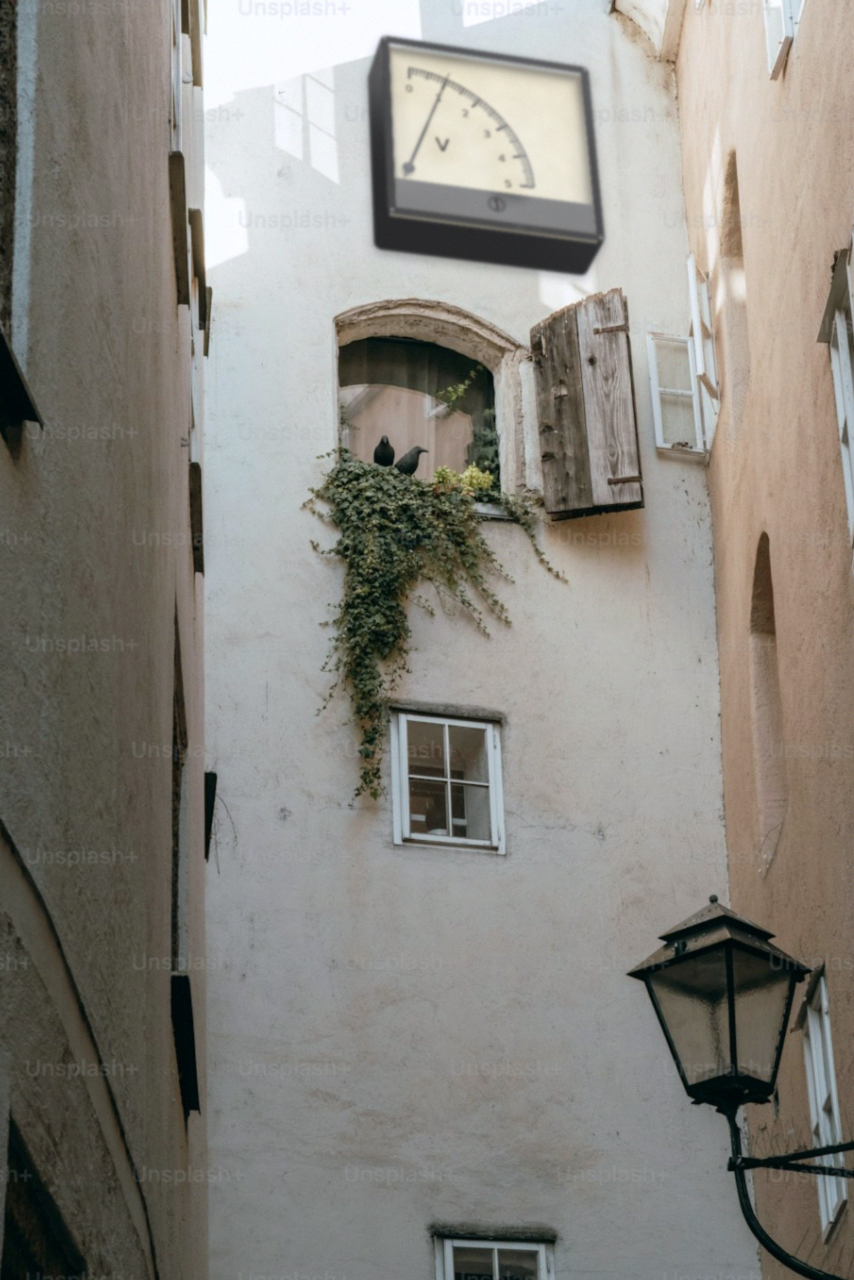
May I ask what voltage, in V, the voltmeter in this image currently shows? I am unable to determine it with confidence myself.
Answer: 1 V
